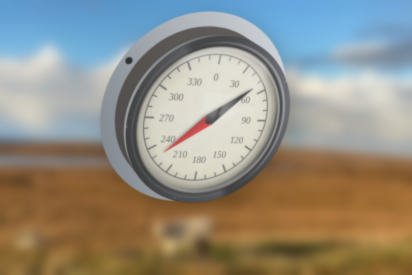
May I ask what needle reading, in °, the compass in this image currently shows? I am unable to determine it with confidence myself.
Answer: 230 °
